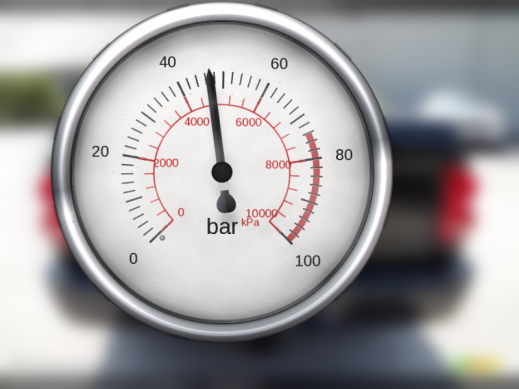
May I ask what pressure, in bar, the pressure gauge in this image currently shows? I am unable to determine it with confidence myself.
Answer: 47 bar
